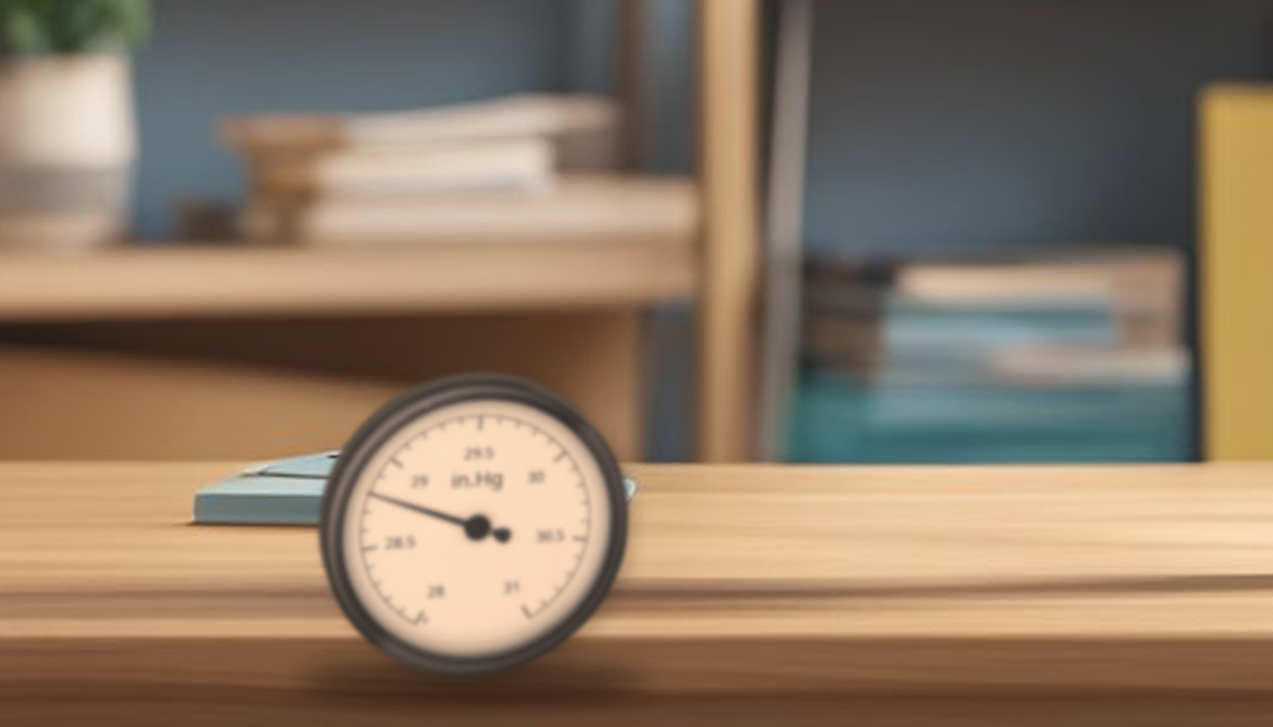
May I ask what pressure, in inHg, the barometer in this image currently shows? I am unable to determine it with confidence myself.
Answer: 28.8 inHg
